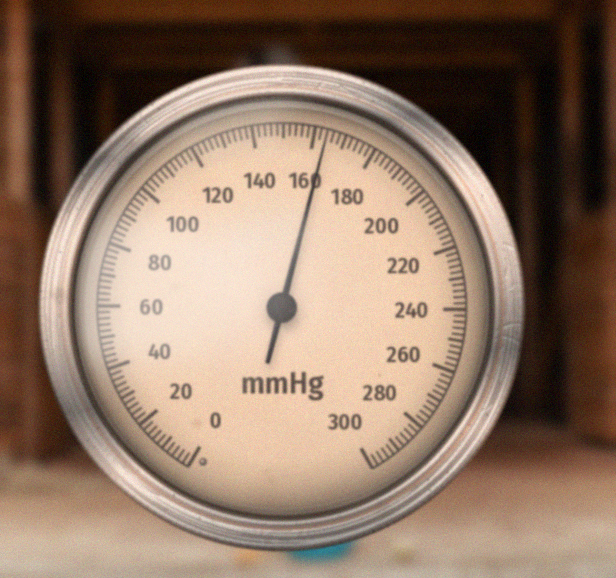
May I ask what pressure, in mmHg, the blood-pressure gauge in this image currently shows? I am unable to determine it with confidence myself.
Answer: 164 mmHg
